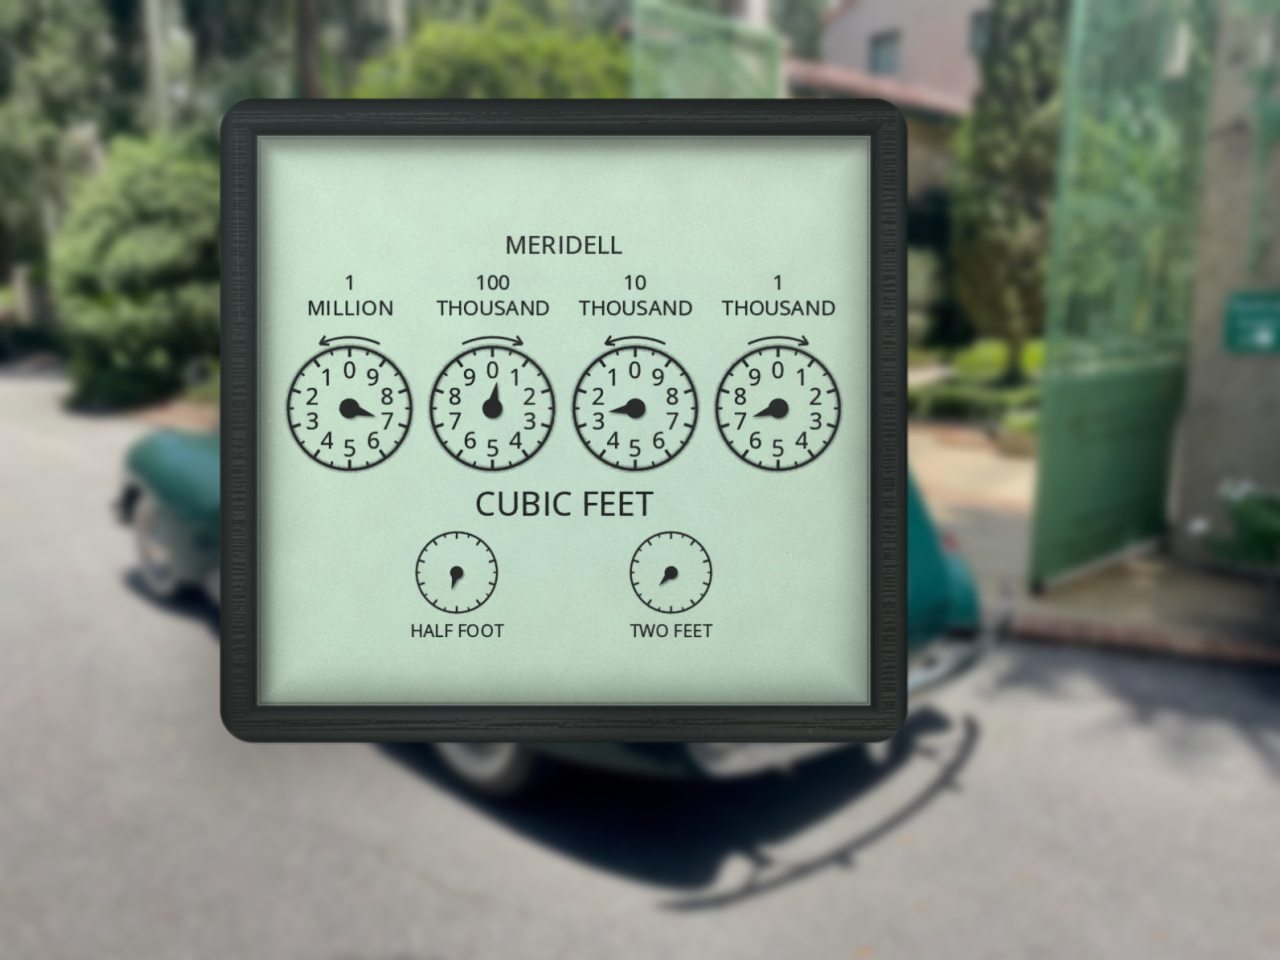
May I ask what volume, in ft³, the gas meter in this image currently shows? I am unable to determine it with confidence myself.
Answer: 702700 ft³
